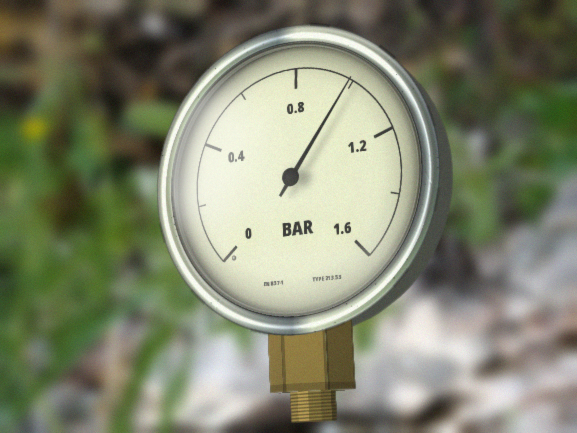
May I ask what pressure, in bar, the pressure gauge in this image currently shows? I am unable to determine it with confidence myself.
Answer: 1 bar
